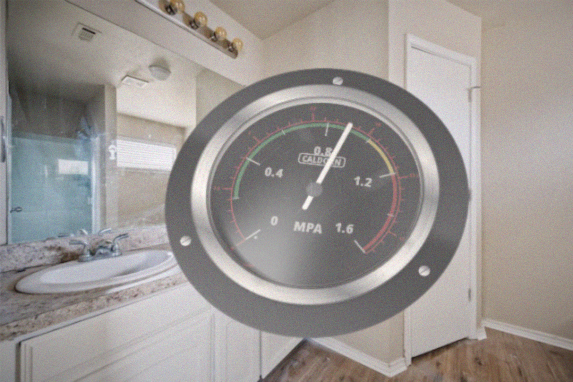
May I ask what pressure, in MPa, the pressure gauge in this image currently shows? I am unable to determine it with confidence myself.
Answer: 0.9 MPa
